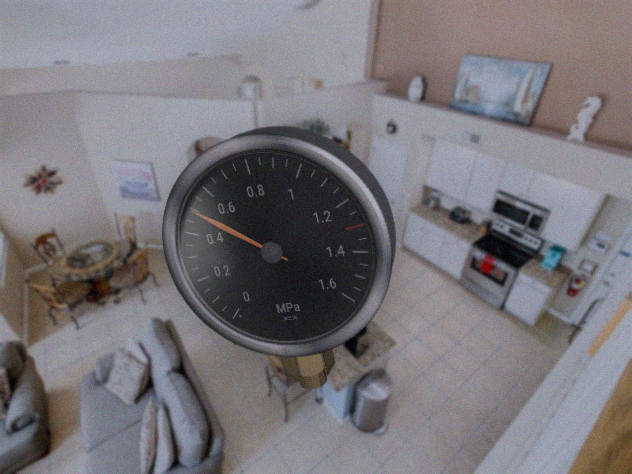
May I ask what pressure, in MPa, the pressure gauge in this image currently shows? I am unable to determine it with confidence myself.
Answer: 0.5 MPa
